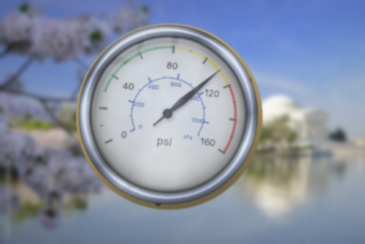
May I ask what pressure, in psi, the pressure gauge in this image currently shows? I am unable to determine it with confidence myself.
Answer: 110 psi
